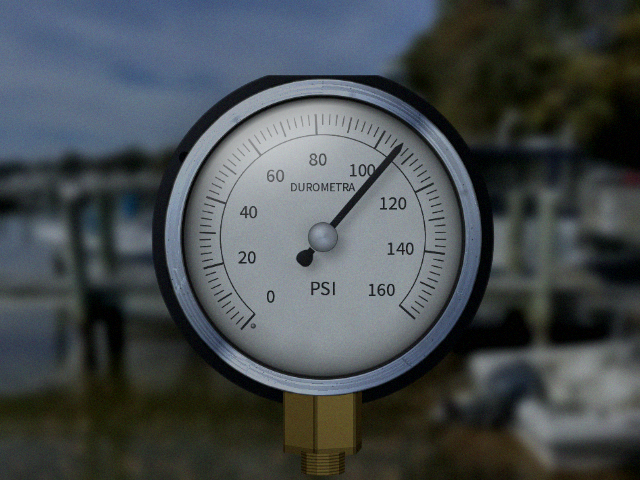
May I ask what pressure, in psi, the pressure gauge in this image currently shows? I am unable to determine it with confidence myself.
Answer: 106 psi
